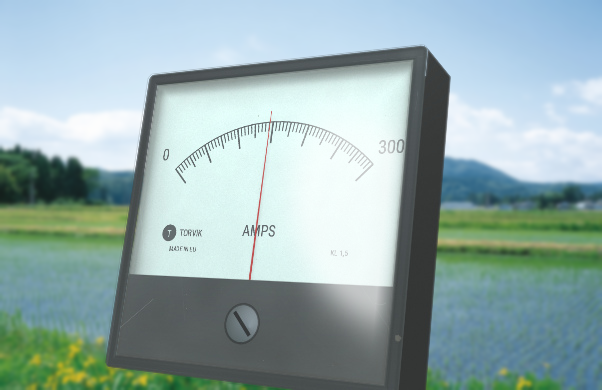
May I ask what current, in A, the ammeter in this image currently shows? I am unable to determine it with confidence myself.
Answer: 150 A
